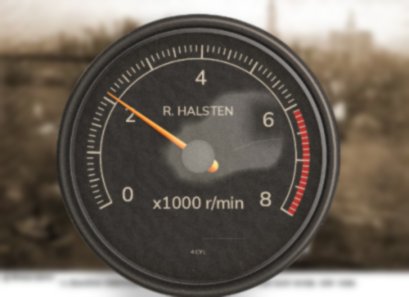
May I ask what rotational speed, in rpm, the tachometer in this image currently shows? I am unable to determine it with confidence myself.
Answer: 2100 rpm
